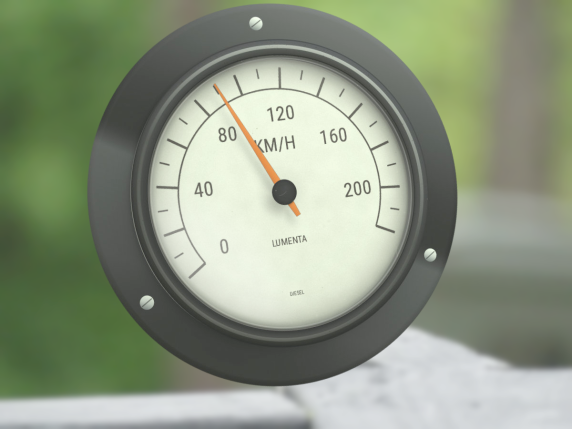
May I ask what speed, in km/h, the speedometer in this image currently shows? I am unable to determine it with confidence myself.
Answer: 90 km/h
